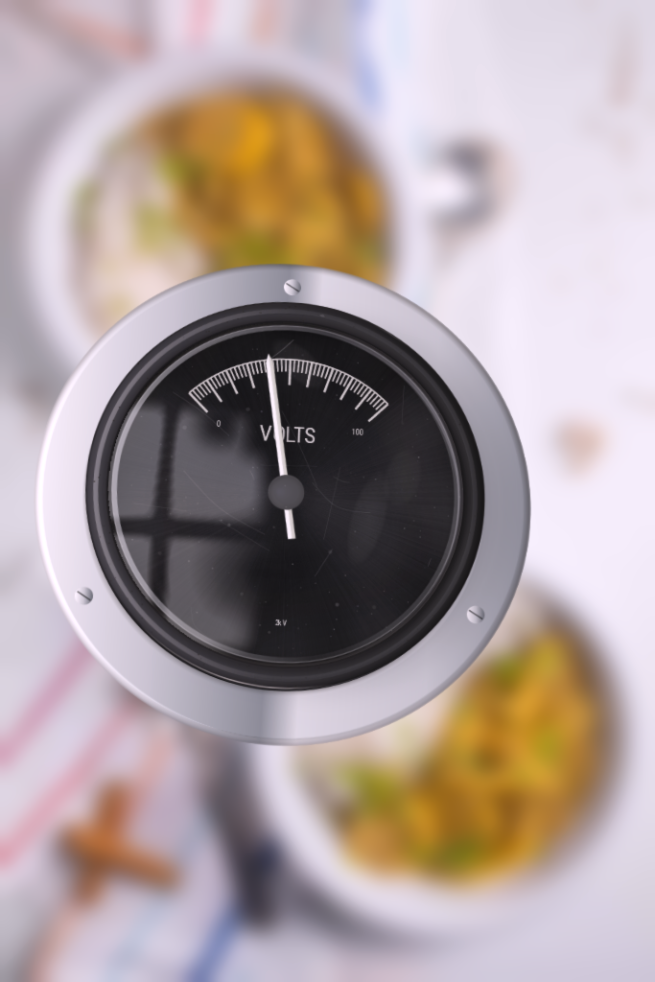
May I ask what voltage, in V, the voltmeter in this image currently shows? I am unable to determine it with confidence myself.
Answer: 40 V
